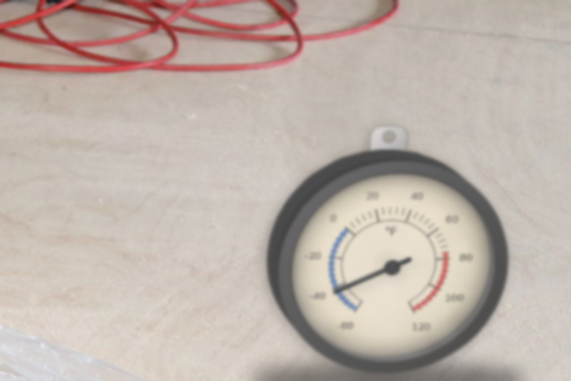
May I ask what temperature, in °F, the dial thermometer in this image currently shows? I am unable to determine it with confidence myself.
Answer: -40 °F
